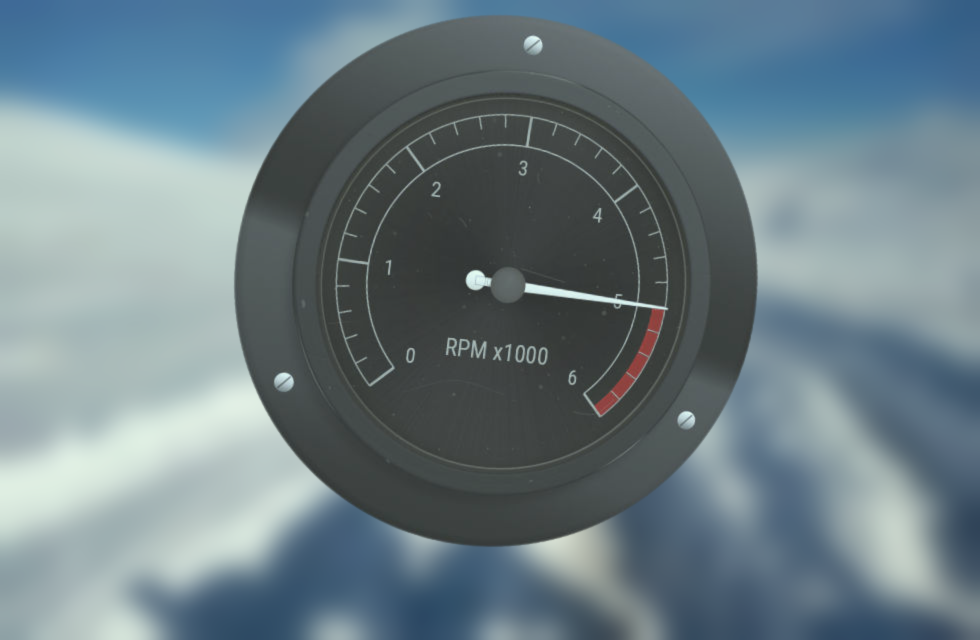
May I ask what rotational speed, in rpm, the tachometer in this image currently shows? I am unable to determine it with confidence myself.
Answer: 5000 rpm
